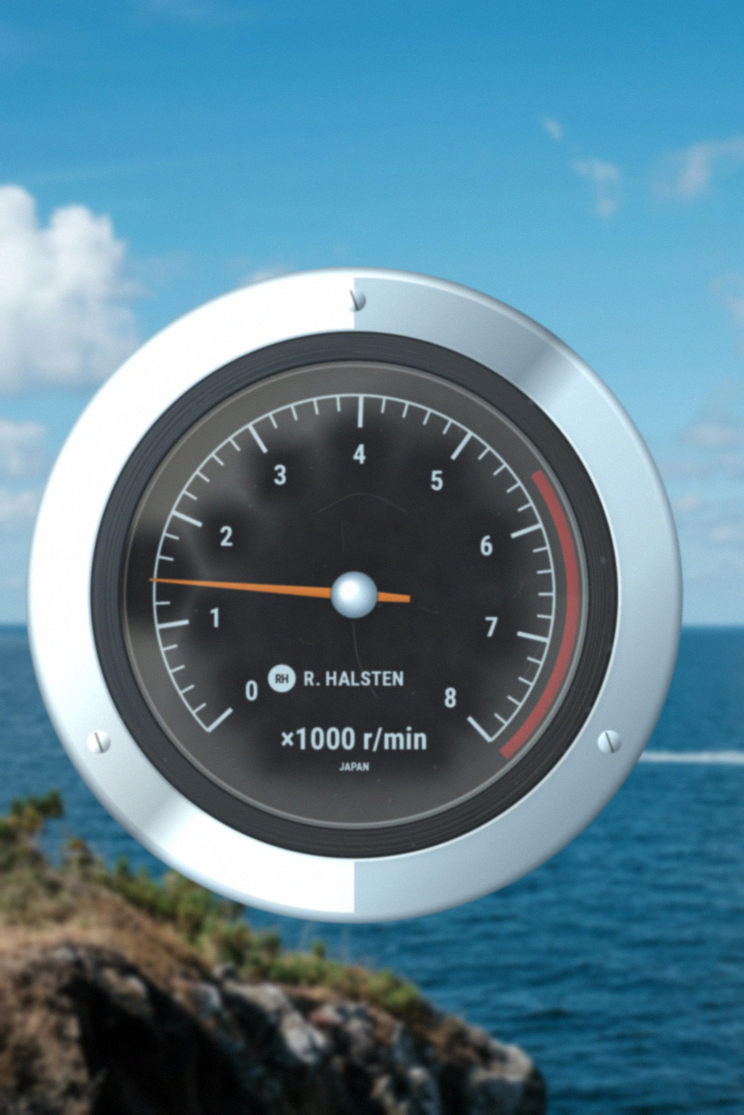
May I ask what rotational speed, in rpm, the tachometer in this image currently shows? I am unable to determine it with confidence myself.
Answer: 1400 rpm
